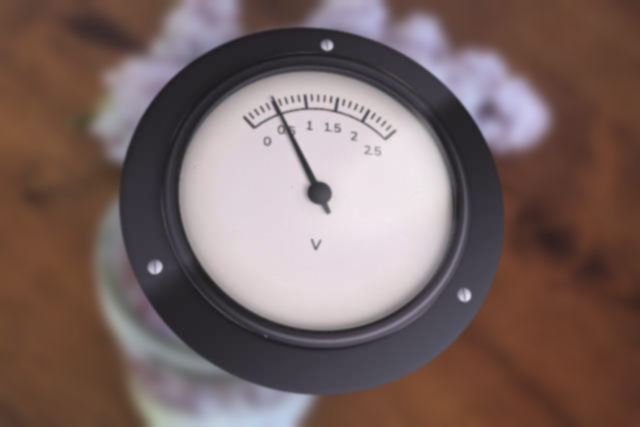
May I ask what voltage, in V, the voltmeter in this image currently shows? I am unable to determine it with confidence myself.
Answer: 0.5 V
